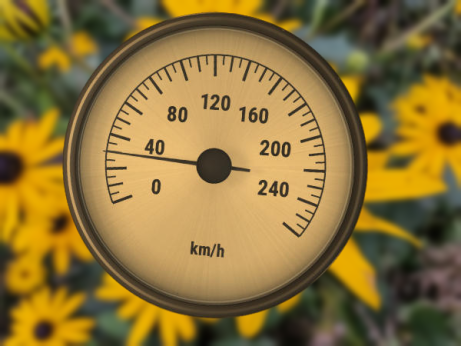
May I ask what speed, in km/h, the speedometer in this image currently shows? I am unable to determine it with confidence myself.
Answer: 30 km/h
